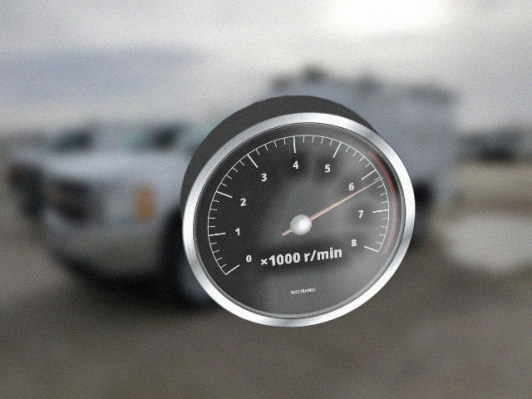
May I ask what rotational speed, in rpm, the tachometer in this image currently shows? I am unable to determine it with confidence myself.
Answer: 6200 rpm
